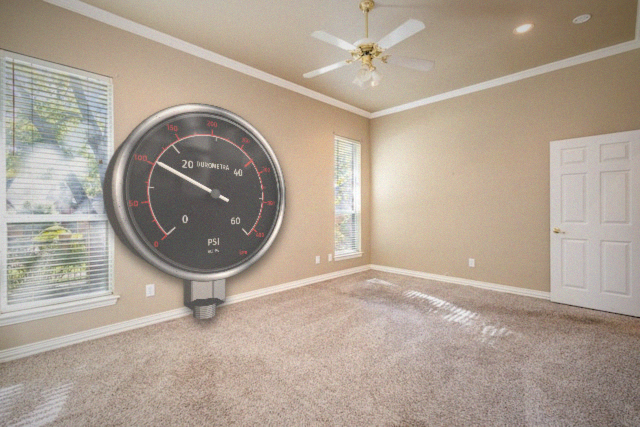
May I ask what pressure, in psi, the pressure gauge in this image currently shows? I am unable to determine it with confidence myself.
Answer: 15 psi
